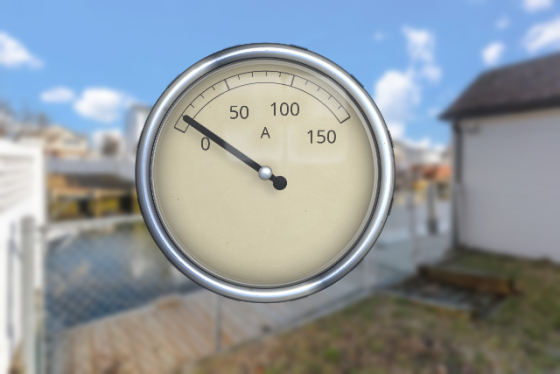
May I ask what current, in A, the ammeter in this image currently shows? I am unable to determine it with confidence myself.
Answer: 10 A
